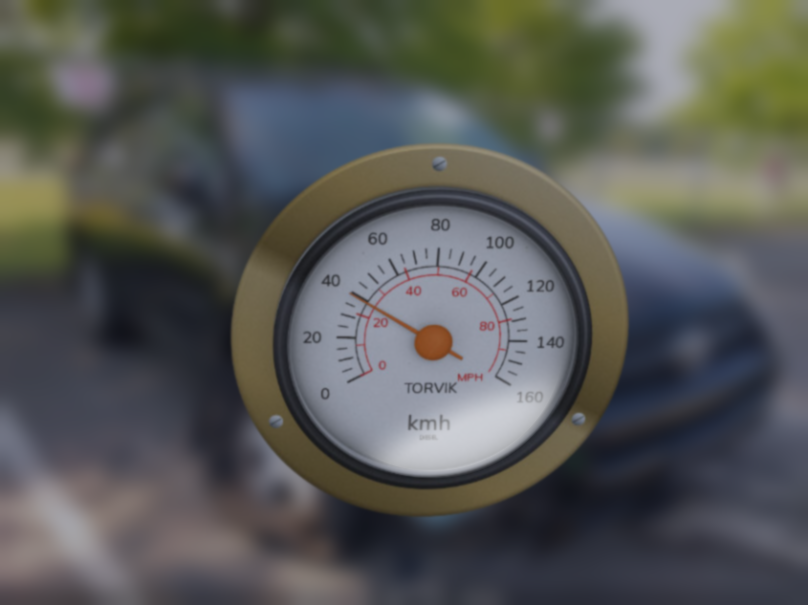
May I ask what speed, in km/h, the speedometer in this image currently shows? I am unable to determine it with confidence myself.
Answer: 40 km/h
